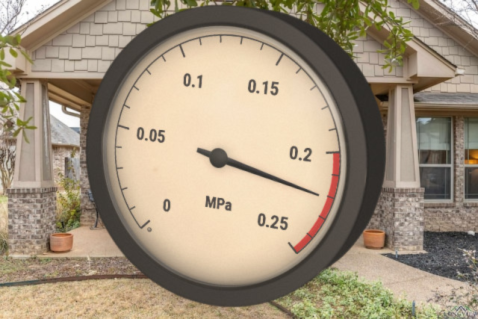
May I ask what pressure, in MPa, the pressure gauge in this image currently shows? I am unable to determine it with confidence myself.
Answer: 0.22 MPa
